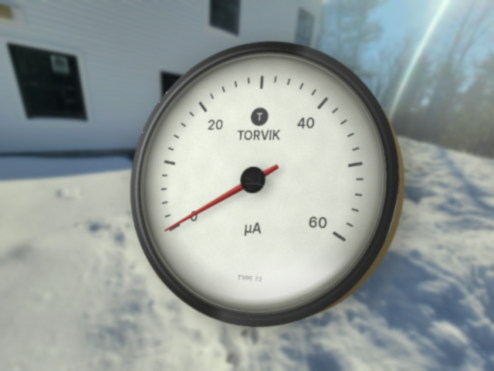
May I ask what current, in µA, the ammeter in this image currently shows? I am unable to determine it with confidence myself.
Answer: 0 µA
